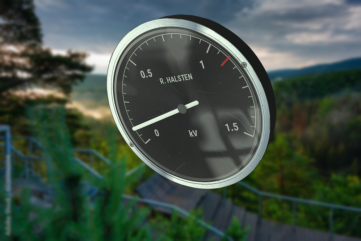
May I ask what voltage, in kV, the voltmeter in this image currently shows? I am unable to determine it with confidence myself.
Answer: 0.1 kV
